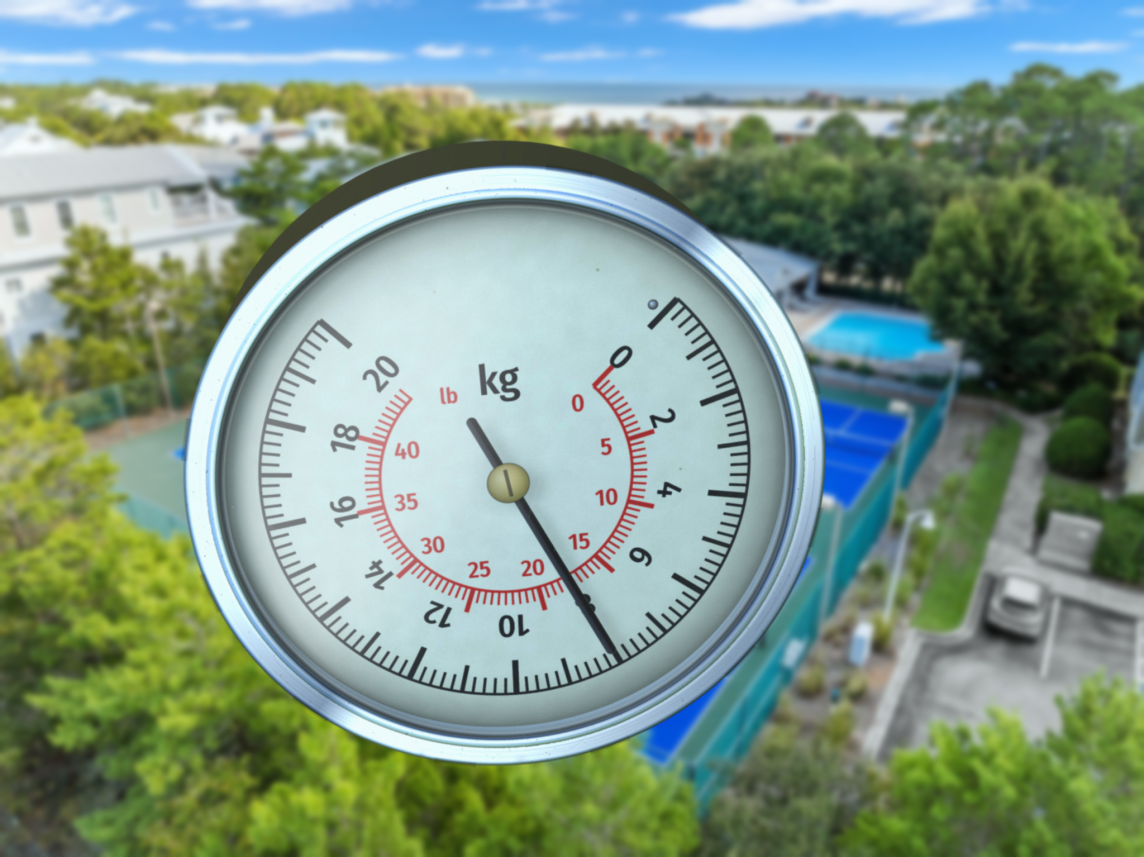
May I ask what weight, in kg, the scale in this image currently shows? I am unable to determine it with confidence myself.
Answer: 8 kg
